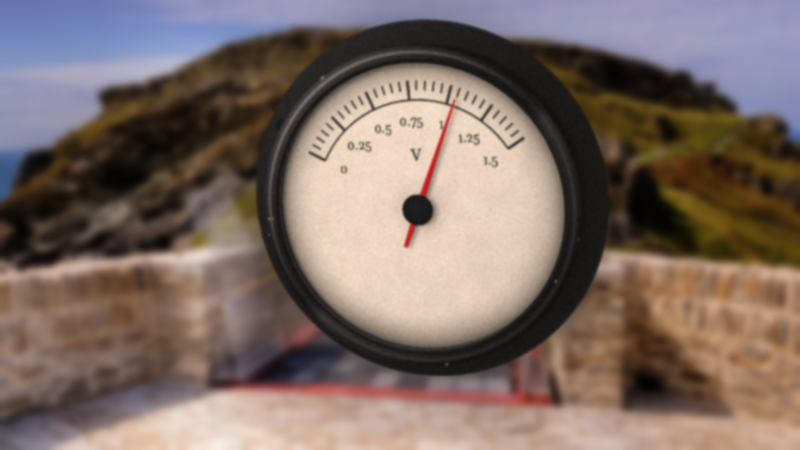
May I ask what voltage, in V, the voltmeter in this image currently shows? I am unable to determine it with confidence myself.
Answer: 1.05 V
